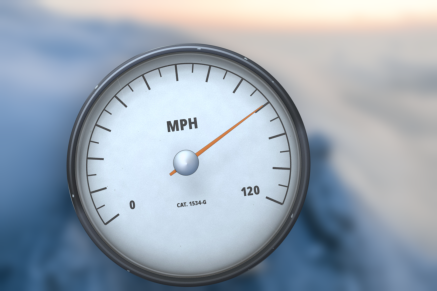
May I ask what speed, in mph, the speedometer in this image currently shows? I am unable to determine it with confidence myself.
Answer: 90 mph
